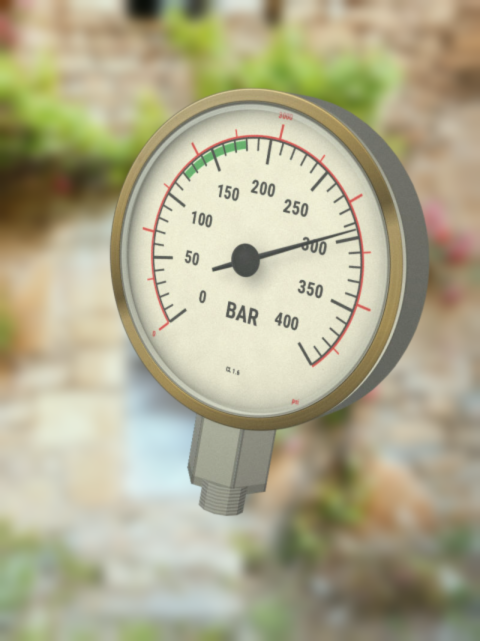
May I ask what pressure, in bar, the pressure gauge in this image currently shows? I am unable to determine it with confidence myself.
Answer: 295 bar
